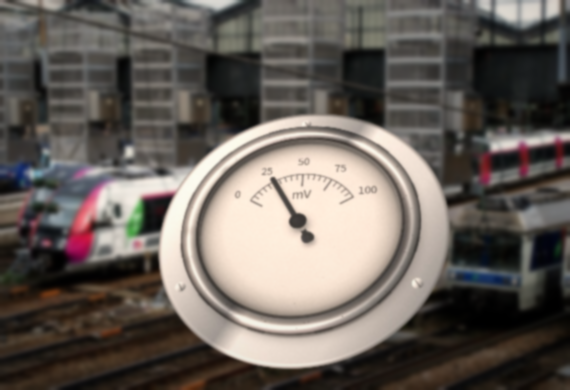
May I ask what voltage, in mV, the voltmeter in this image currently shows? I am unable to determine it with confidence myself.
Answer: 25 mV
